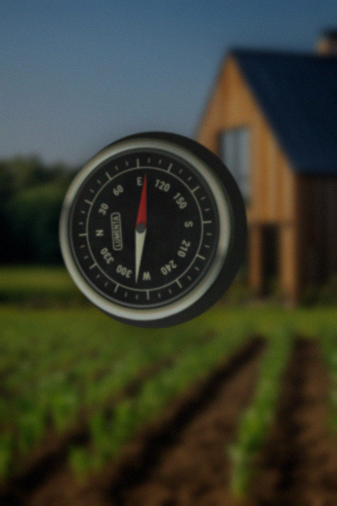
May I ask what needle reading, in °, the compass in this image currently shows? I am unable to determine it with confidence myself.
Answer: 100 °
